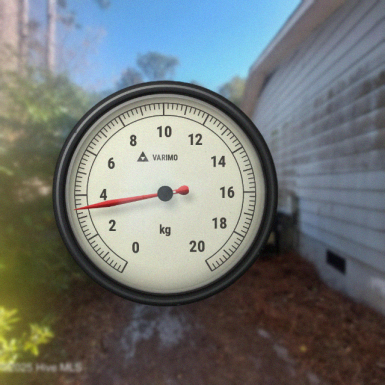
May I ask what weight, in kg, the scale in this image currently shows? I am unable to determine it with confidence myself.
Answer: 3.4 kg
